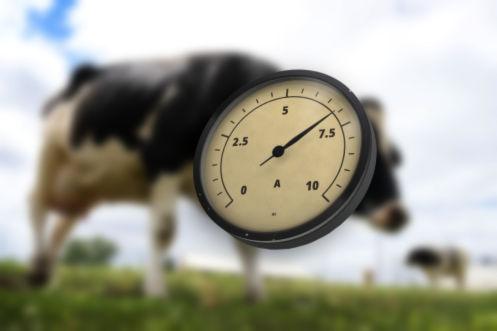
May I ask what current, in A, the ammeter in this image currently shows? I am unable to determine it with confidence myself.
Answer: 7 A
